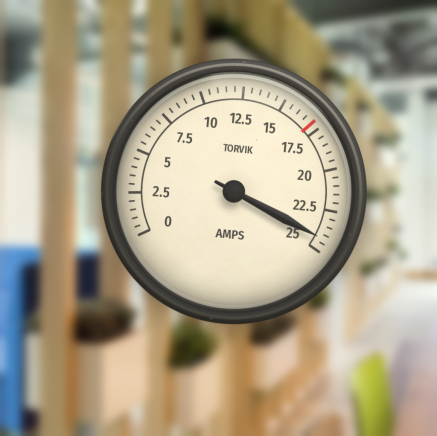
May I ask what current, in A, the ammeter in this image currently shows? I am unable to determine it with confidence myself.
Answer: 24.25 A
